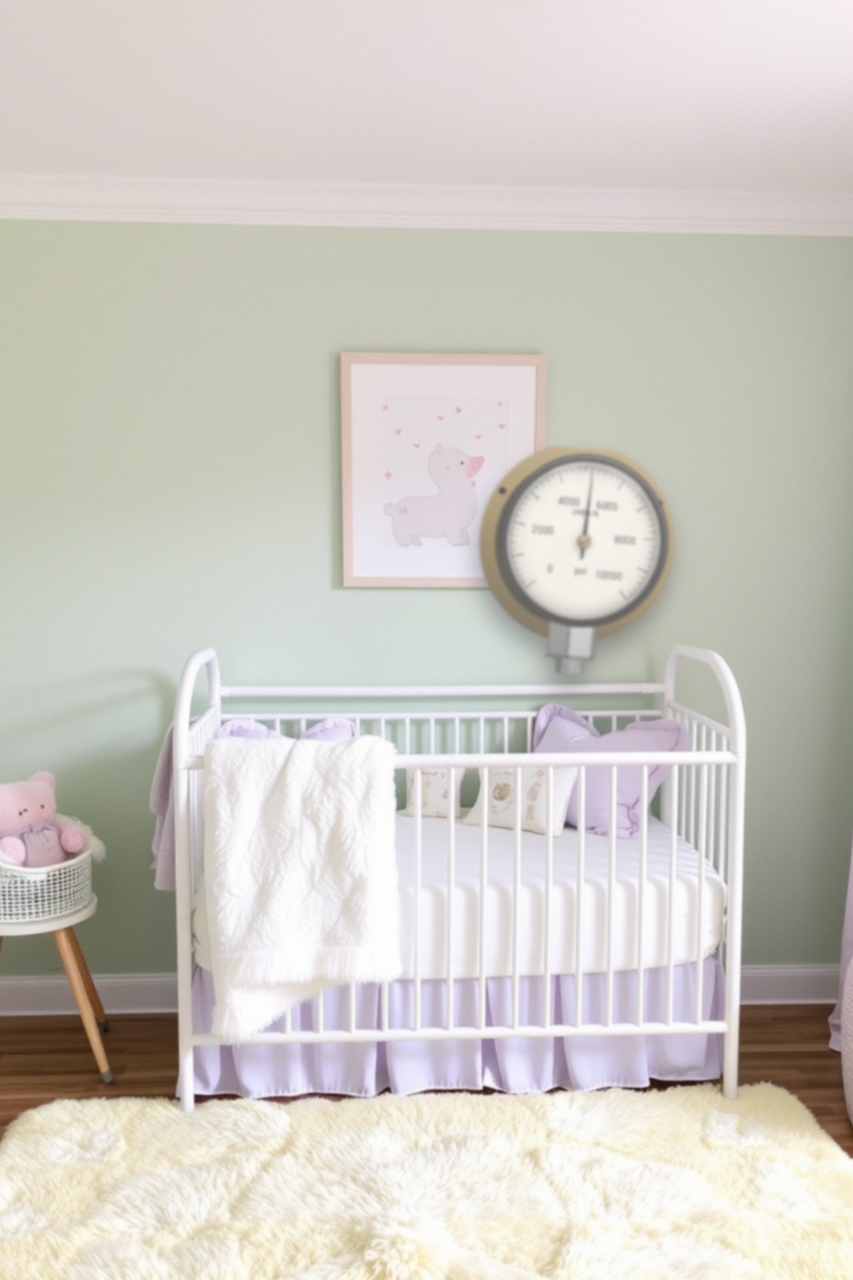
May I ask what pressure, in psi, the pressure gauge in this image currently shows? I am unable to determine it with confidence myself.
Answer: 5000 psi
